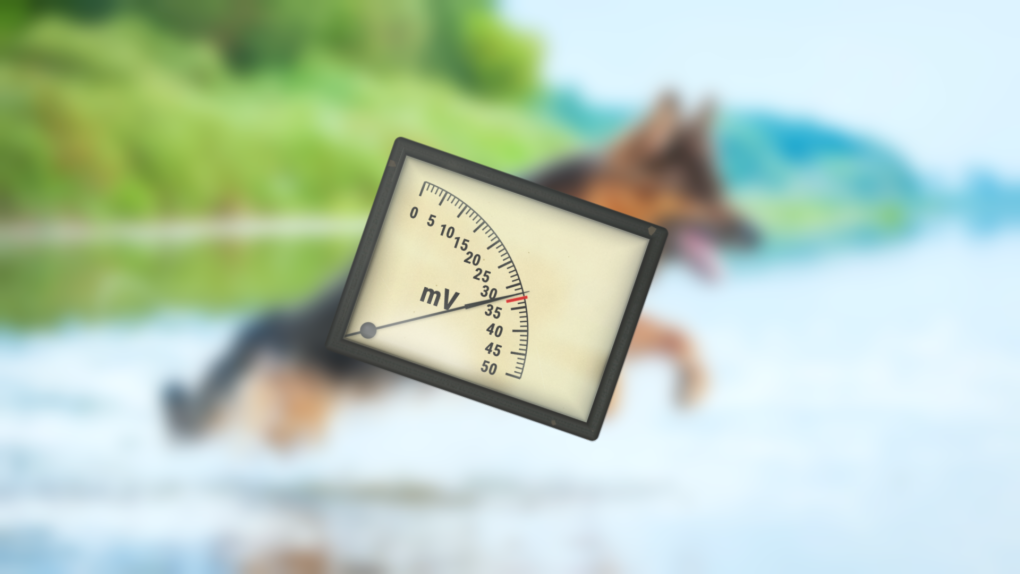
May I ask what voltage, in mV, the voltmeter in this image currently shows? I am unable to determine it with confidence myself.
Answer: 32 mV
